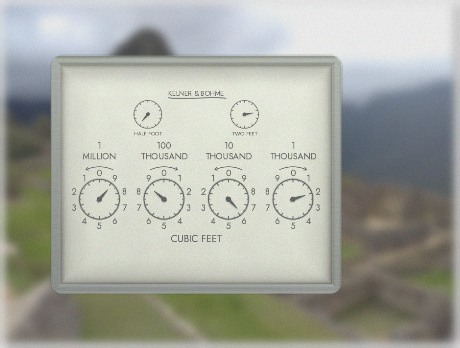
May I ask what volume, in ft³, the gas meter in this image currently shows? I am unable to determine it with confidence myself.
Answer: 886200 ft³
